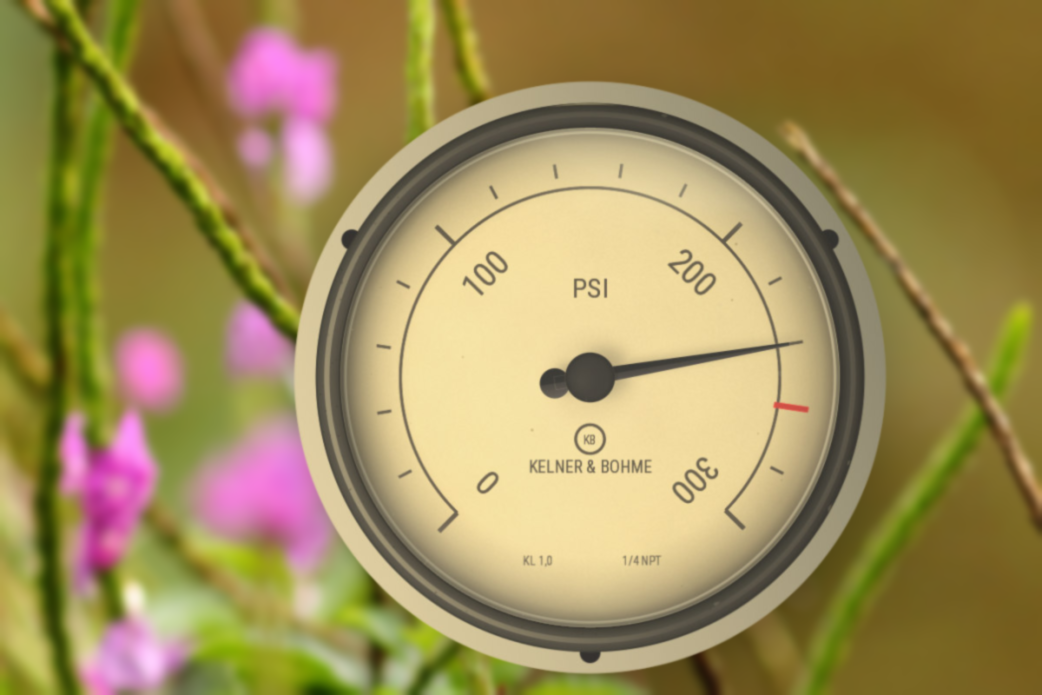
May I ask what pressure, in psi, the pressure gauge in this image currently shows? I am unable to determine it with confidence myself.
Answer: 240 psi
